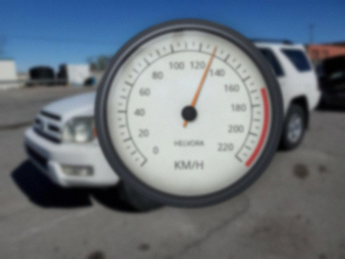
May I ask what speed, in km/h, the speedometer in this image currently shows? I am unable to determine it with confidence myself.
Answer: 130 km/h
